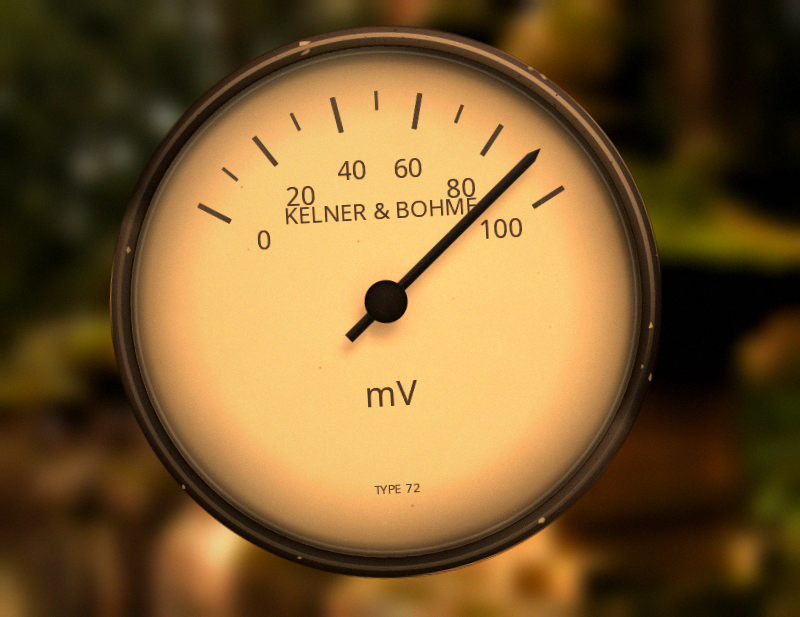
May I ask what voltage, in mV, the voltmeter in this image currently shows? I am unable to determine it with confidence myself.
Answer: 90 mV
